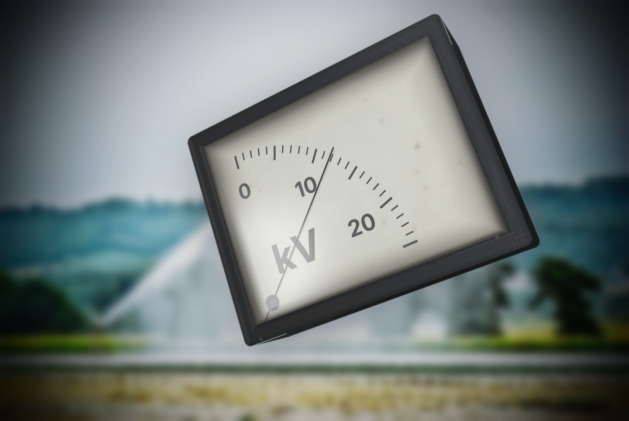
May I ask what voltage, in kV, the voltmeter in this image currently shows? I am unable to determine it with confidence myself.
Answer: 12 kV
